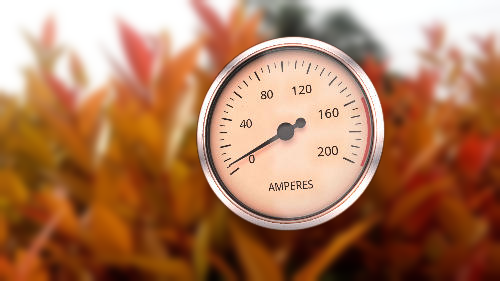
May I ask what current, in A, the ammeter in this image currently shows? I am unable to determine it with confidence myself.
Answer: 5 A
